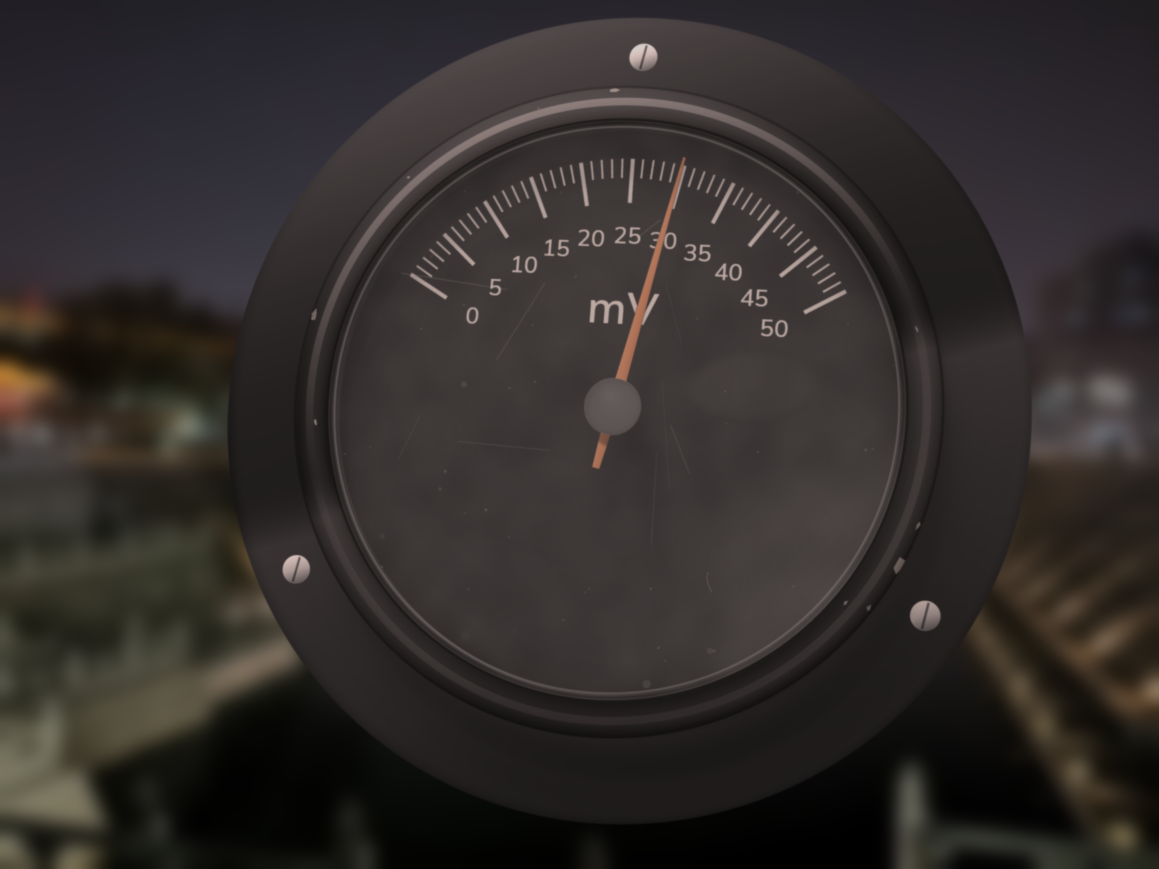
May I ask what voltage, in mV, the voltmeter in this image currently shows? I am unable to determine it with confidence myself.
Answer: 30 mV
